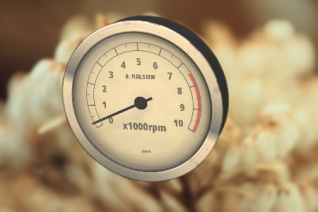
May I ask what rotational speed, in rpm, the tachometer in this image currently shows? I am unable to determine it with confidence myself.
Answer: 250 rpm
